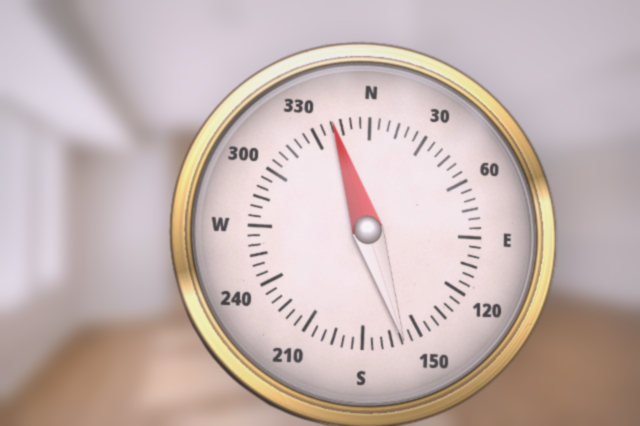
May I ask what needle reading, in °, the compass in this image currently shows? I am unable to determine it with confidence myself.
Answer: 340 °
